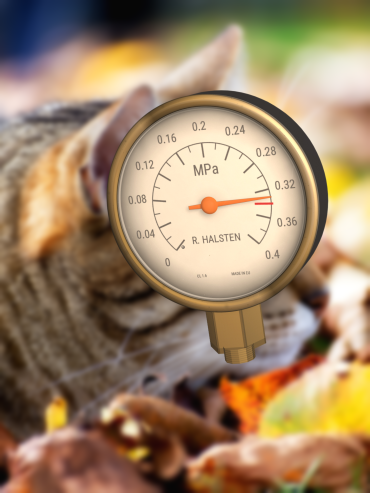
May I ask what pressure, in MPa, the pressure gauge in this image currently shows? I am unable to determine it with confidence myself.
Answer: 0.33 MPa
